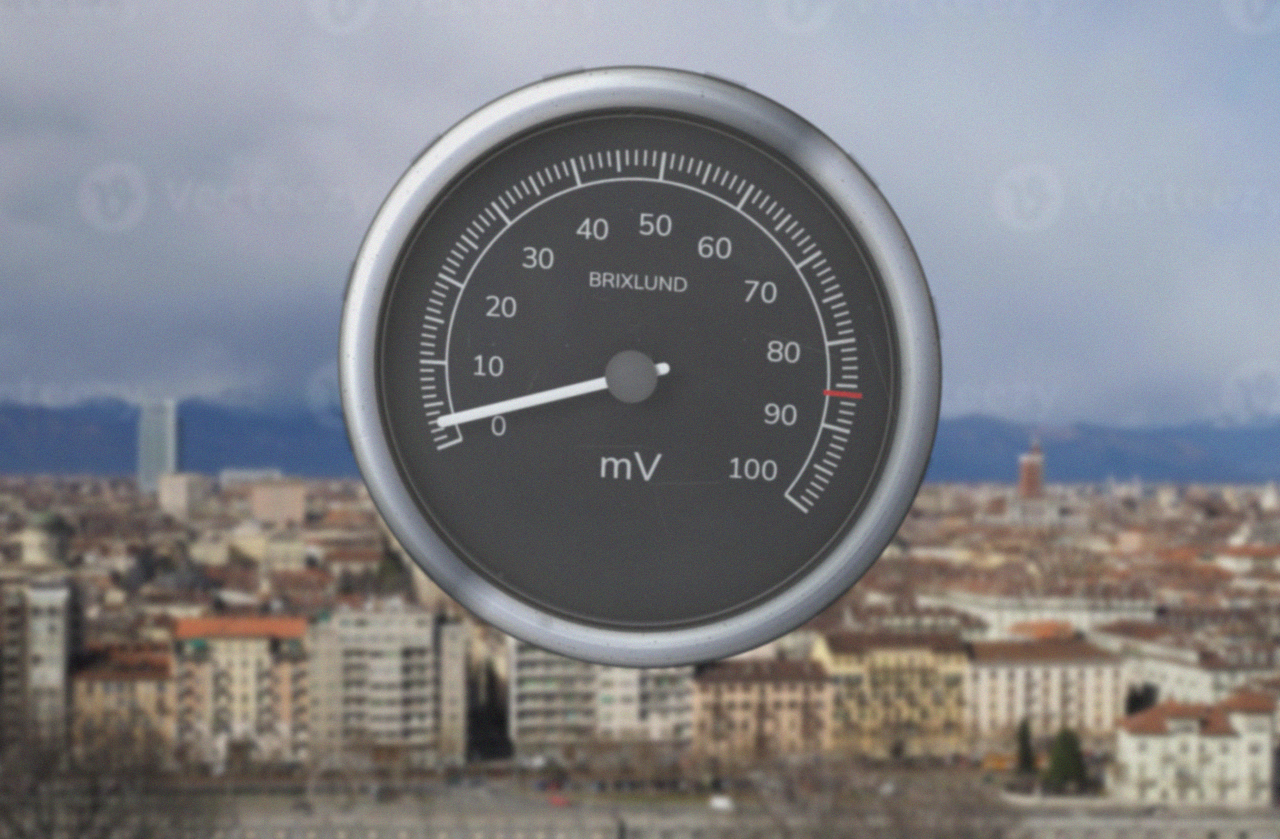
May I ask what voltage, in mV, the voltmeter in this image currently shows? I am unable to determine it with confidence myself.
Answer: 3 mV
